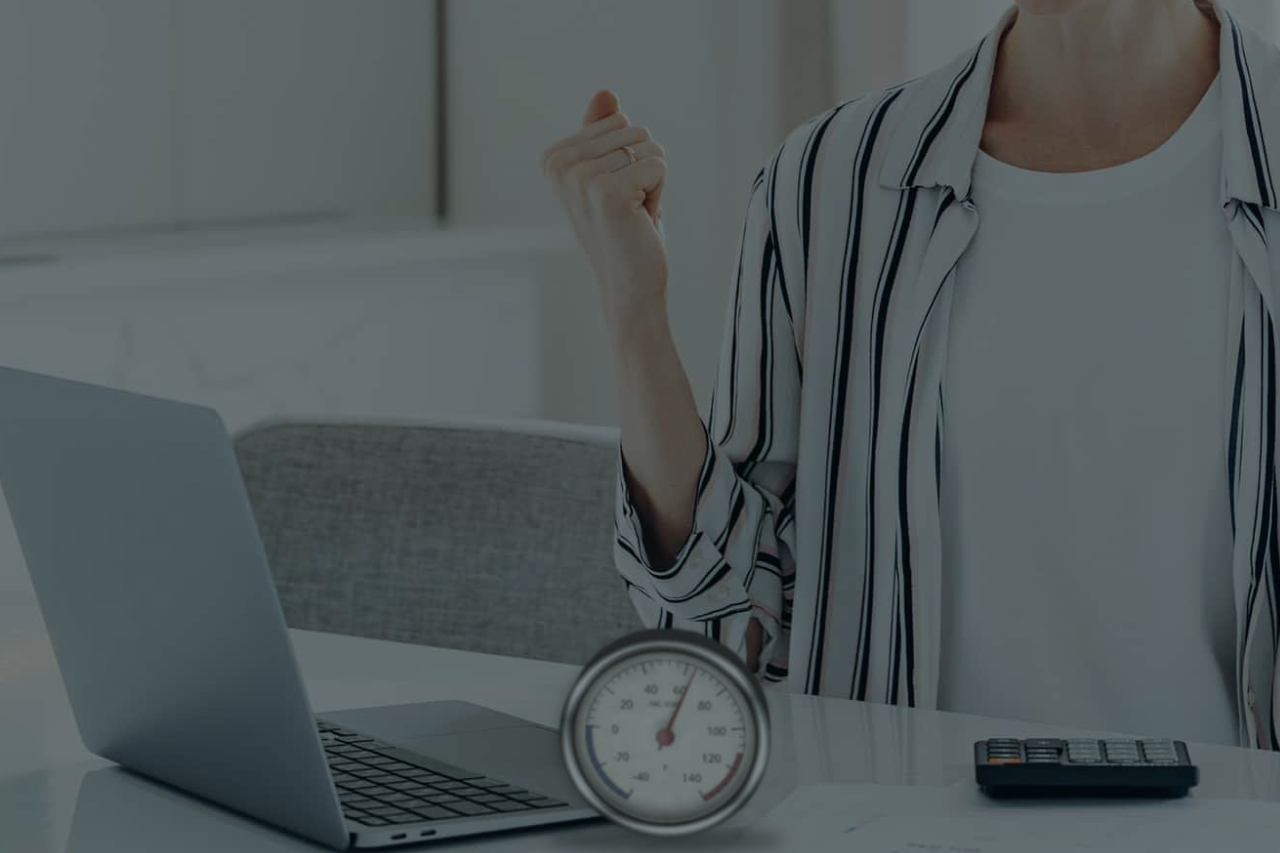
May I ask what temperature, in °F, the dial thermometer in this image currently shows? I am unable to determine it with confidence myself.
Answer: 64 °F
